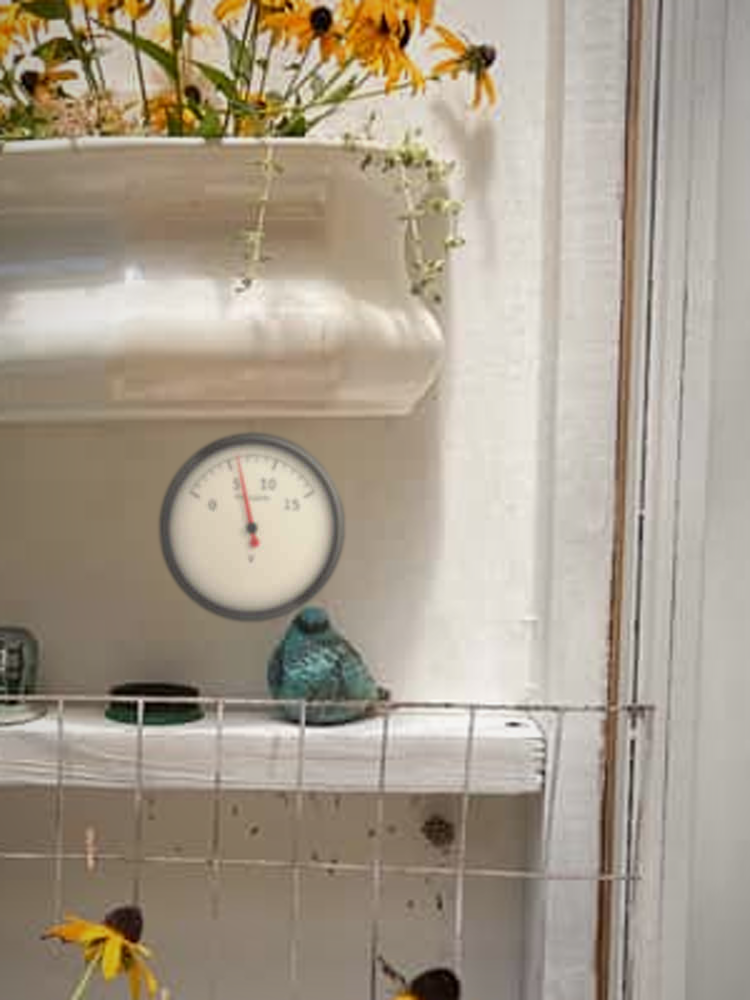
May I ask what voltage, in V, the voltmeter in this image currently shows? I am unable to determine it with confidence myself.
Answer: 6 V
